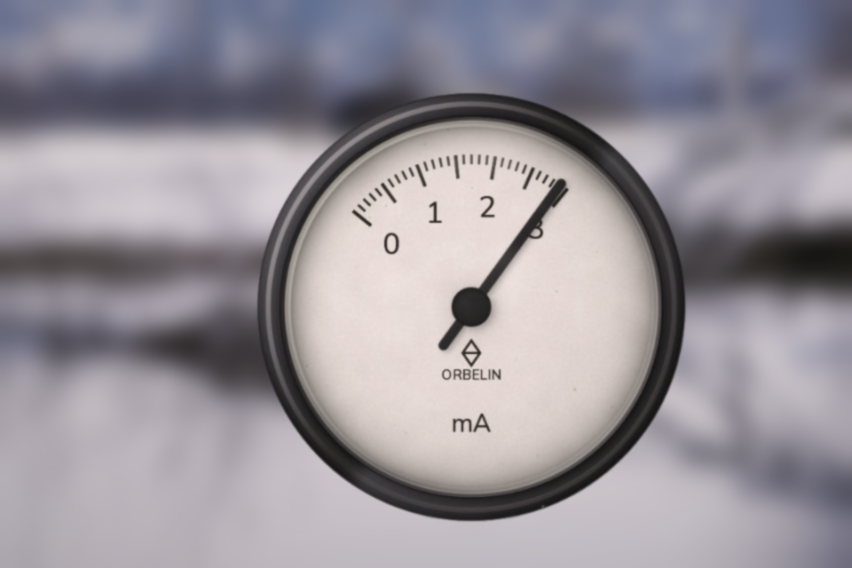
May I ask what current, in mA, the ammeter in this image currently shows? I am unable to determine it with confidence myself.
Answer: 2.9 mA
